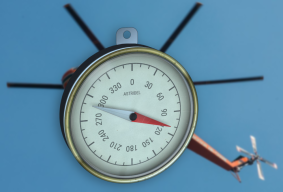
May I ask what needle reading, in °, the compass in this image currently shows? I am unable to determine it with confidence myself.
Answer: 110 °
